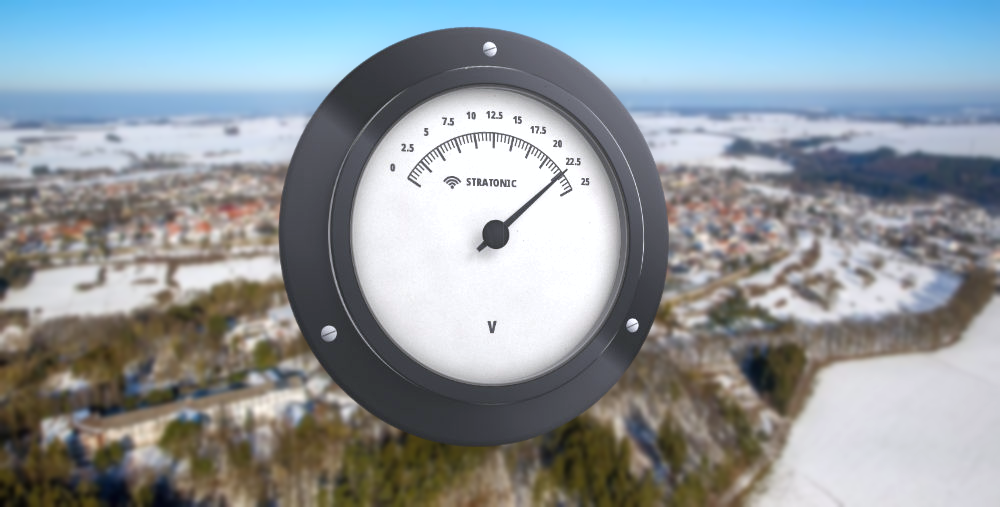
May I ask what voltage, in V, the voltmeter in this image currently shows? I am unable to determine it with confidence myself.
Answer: 22.5 V
